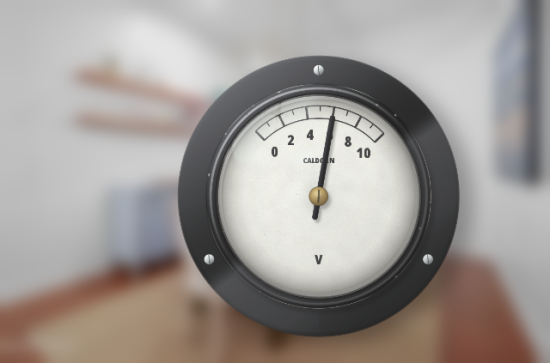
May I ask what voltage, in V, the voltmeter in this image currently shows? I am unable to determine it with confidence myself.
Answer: 6 V
